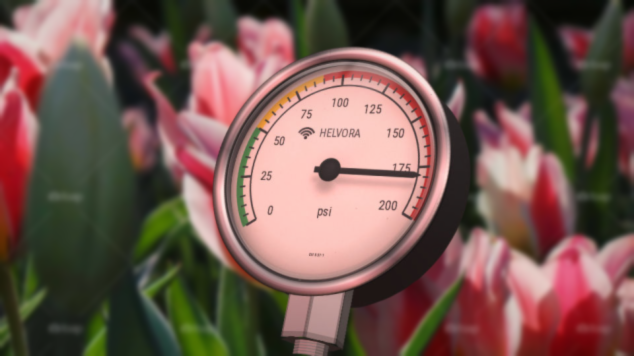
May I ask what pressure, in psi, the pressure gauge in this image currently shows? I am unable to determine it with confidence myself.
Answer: 180 psi
